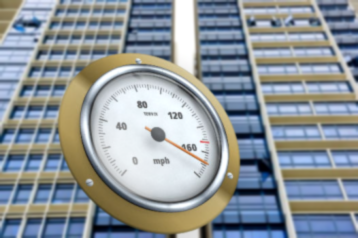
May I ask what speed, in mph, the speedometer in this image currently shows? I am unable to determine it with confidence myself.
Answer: 170 mph
